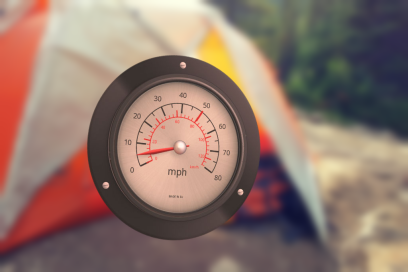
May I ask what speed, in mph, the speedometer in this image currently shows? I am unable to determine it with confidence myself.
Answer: 5 mph
